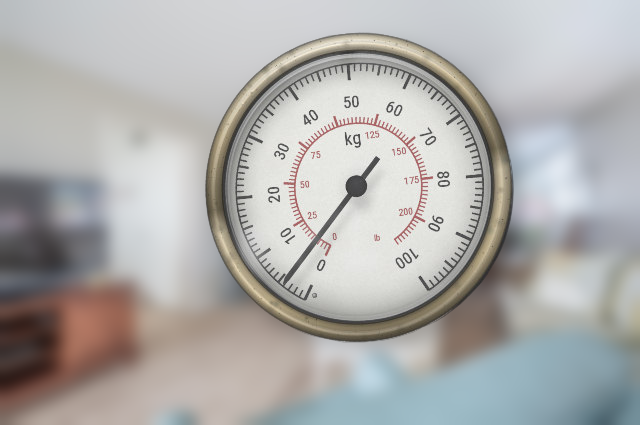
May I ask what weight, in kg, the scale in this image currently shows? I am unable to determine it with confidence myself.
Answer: 4 kg
